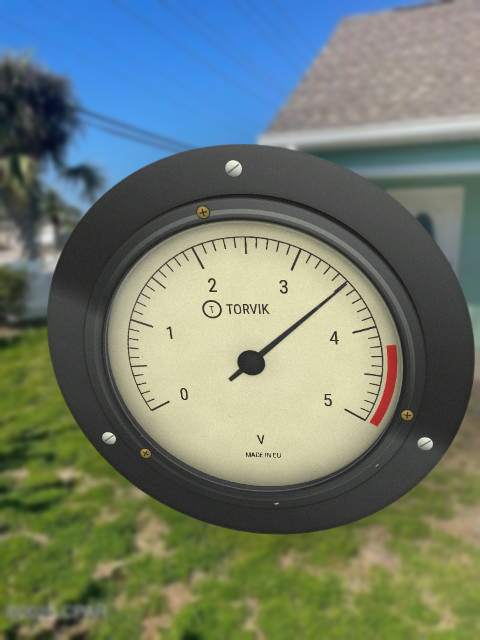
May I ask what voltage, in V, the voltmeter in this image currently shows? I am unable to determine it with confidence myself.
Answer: 3.5 V
